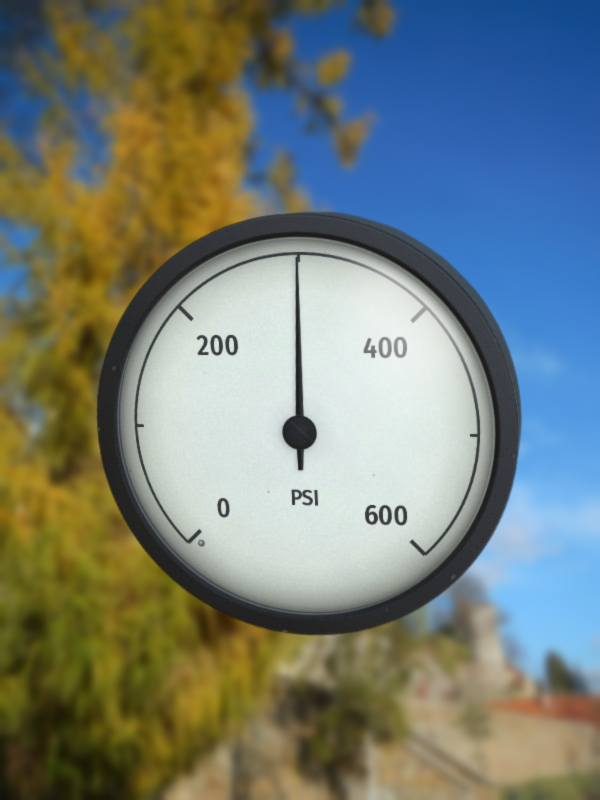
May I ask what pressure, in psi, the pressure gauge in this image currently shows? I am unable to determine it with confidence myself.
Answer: 300 psi
